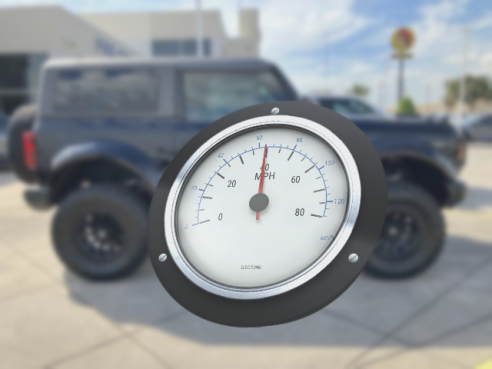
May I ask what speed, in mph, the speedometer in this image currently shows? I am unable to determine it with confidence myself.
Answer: 40 mph
